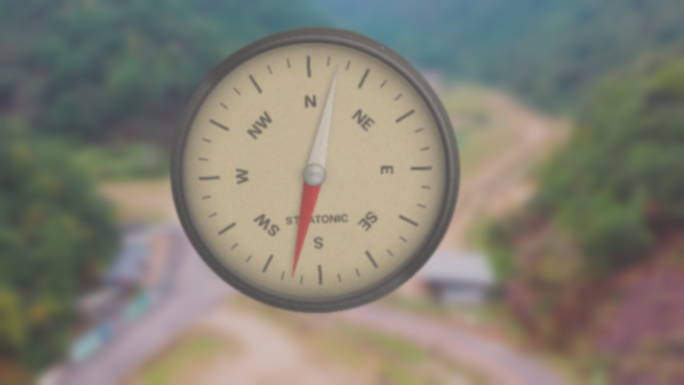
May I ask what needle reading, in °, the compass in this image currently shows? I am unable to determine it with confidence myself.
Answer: 195 °
